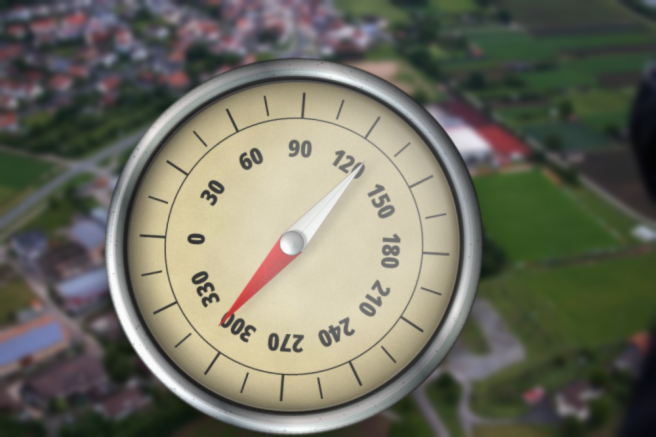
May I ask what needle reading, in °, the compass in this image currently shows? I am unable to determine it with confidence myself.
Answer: 307.5 °
